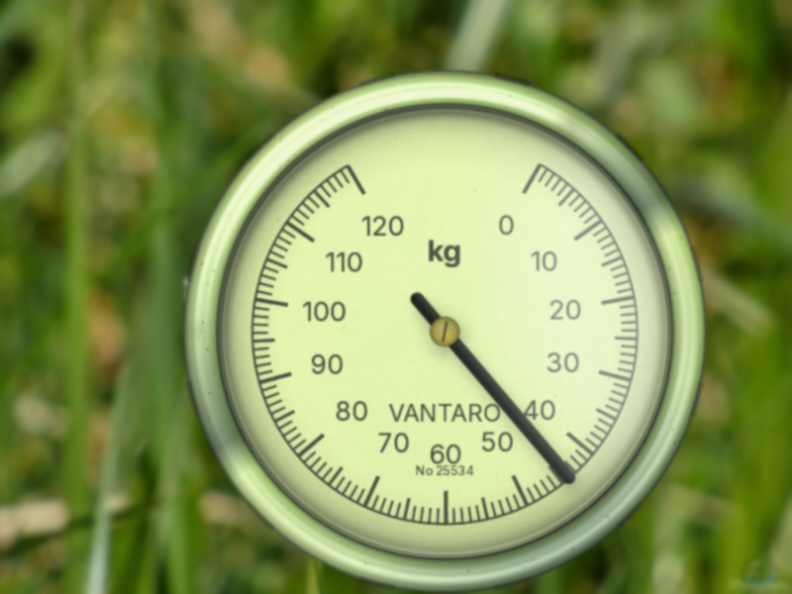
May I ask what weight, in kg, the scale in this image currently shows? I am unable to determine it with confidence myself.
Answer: 44 kg
